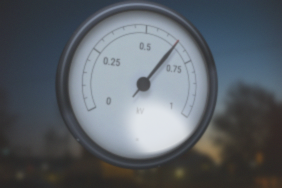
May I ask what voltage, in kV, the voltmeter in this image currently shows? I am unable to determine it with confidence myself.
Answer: 0.65 kV
